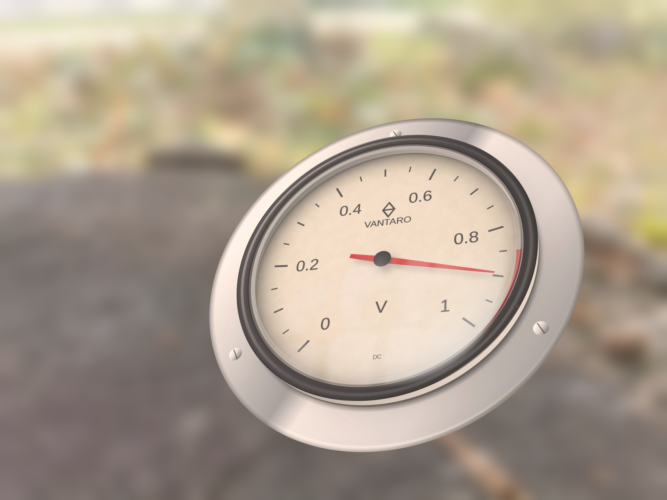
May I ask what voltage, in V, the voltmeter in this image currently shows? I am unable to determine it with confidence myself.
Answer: 0.9 V
